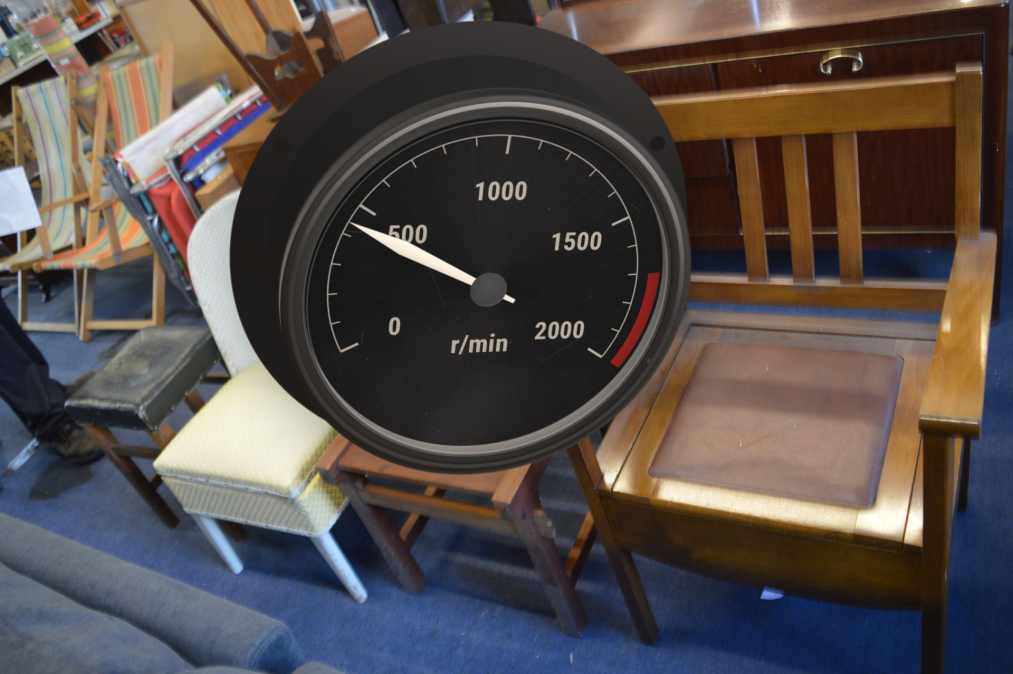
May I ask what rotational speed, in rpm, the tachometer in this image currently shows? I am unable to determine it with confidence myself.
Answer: 450 rpm
